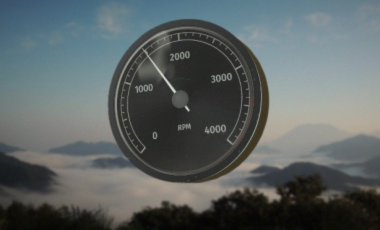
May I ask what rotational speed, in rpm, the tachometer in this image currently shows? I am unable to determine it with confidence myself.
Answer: 1500 rpm
